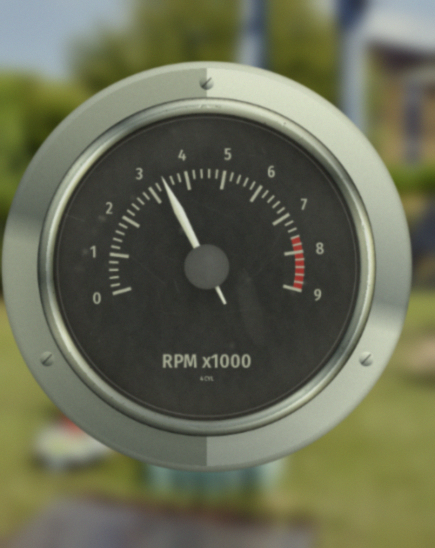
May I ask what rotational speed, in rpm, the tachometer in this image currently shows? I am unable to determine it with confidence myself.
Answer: 3400 rpm
